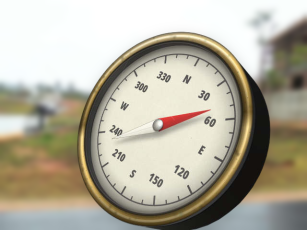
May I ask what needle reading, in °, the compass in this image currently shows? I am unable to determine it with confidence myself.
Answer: 50 °
